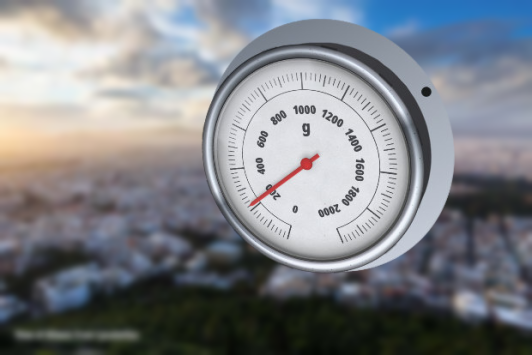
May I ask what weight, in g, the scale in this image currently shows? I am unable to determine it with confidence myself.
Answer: 220 g
